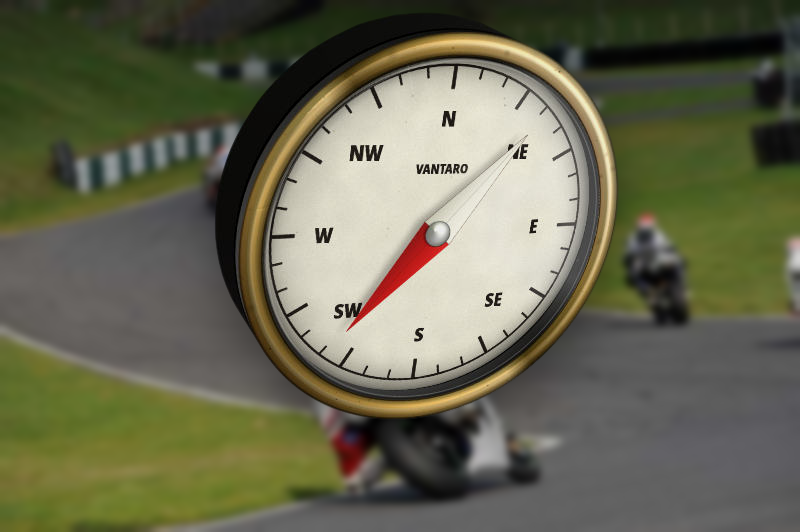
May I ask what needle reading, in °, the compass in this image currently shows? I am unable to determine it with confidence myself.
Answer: 220 °
